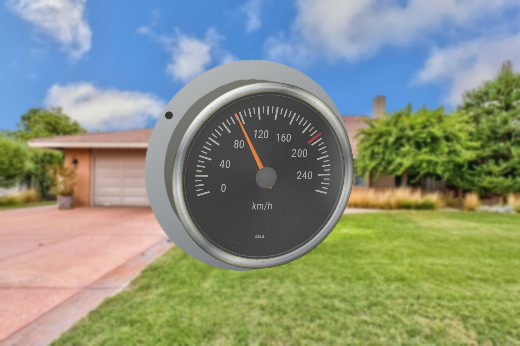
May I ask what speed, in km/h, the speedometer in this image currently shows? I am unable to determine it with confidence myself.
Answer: 95 km/h
